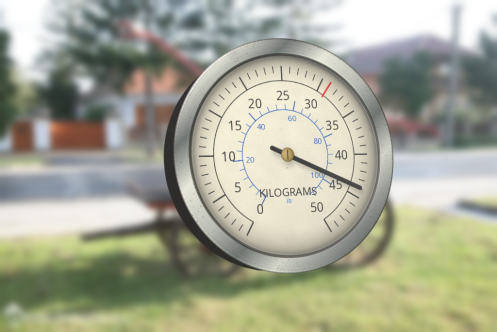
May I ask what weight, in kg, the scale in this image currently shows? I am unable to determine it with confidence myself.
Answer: 44 kg
